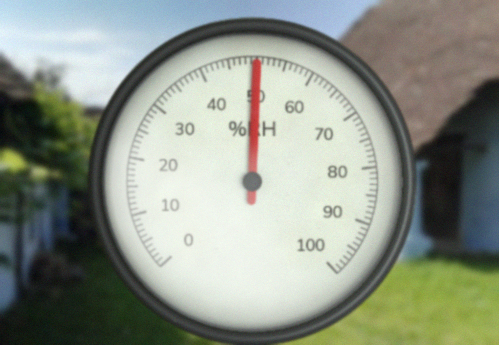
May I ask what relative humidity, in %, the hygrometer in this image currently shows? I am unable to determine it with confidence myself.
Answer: 50 %
